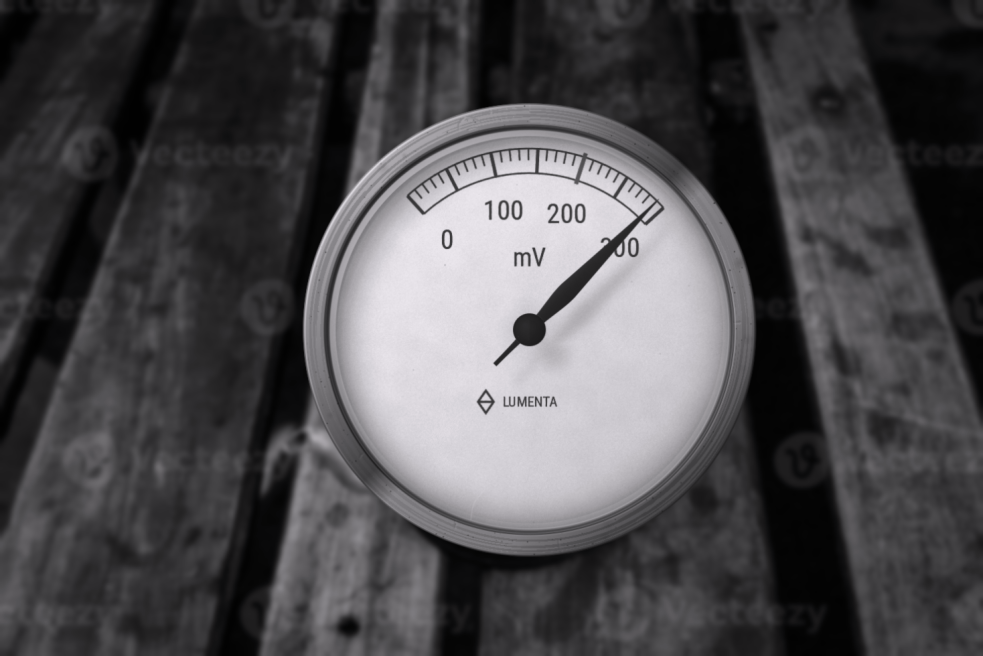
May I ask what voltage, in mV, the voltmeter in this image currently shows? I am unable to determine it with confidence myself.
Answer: 290 mV
